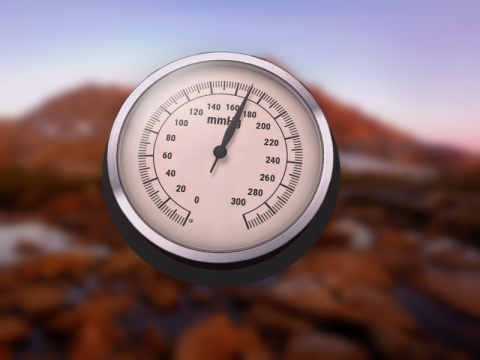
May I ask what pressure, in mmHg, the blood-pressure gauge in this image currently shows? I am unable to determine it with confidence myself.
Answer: 170 mmHg
